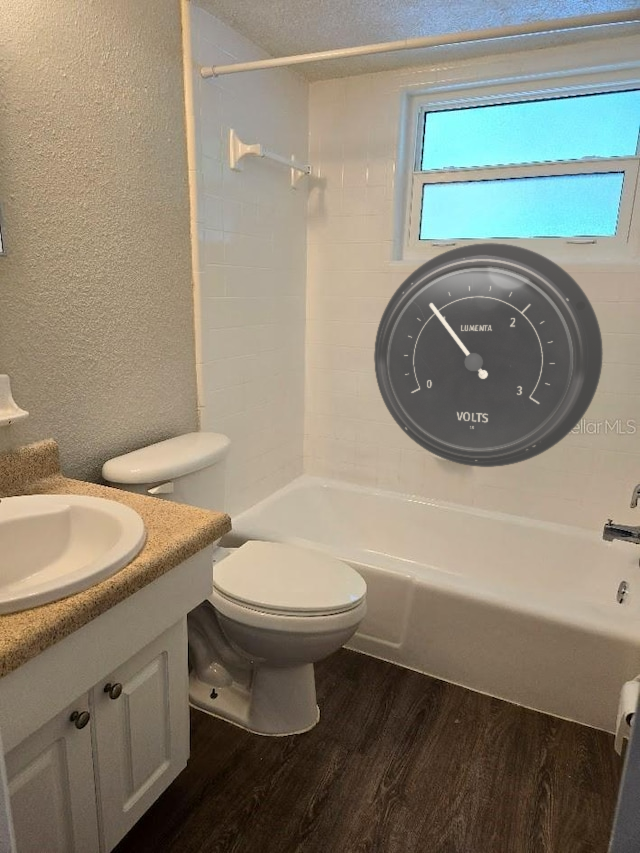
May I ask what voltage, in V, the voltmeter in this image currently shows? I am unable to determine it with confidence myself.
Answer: 1 V
